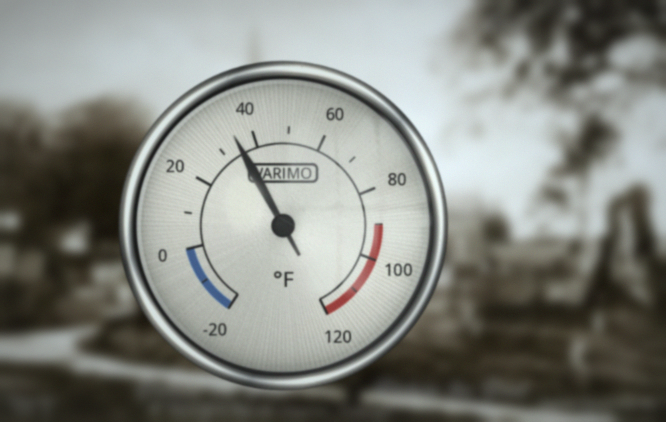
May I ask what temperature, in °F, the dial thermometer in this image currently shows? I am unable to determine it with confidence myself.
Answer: 35 °F
